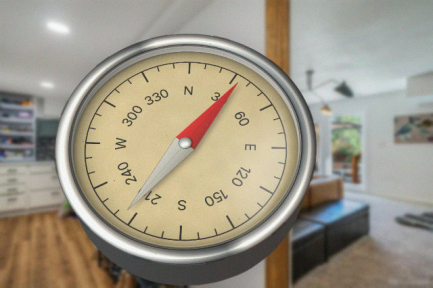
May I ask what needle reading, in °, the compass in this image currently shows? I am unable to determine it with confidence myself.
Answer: 35 °
